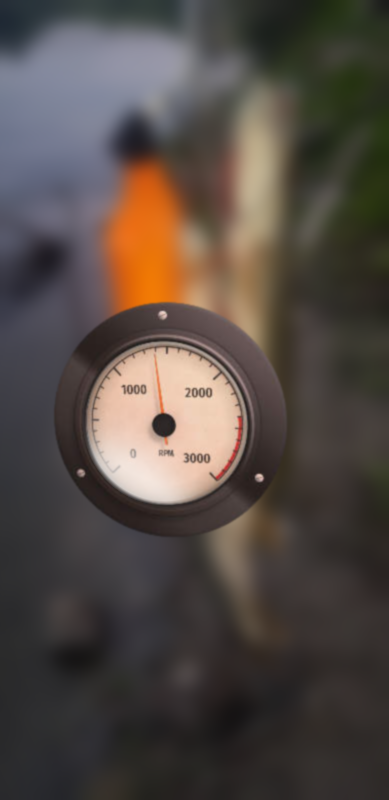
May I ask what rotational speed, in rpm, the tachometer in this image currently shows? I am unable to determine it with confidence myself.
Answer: 1400 rpm
